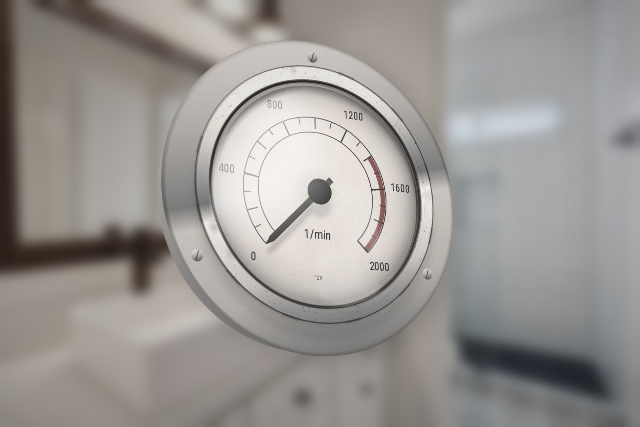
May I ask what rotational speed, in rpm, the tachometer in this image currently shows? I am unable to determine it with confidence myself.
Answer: 0 rpm
